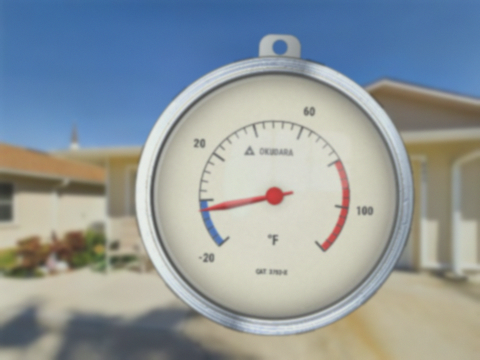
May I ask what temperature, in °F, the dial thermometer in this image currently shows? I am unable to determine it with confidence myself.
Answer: -4 °F
